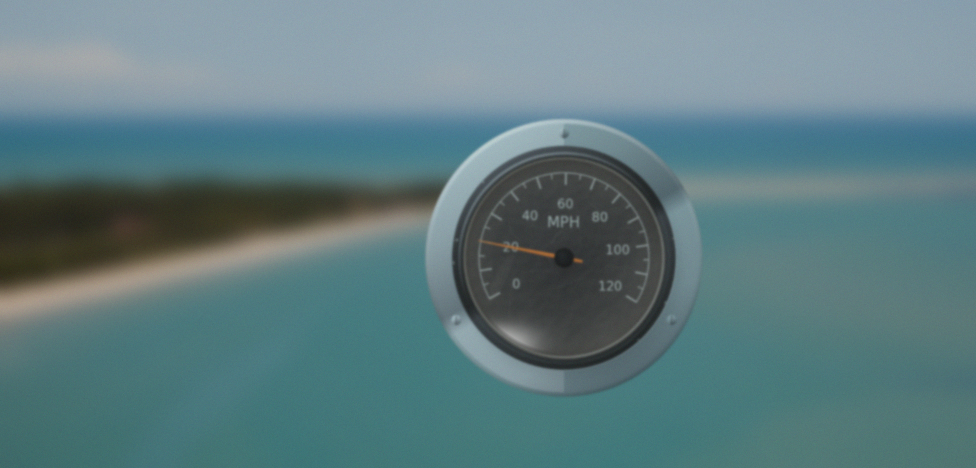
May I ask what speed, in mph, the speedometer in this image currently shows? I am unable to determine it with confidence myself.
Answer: 20 mph
